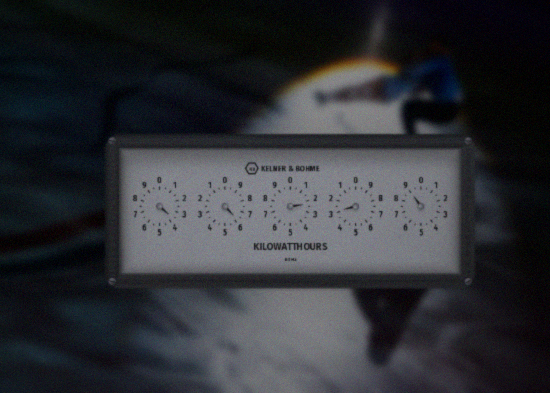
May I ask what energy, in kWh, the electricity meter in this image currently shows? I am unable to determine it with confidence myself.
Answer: 36229 kWh
